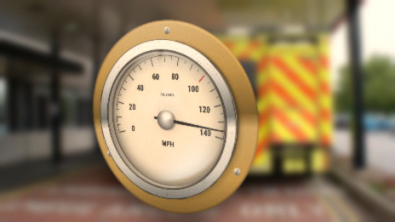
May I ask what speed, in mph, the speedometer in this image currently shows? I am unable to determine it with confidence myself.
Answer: 135 mph
